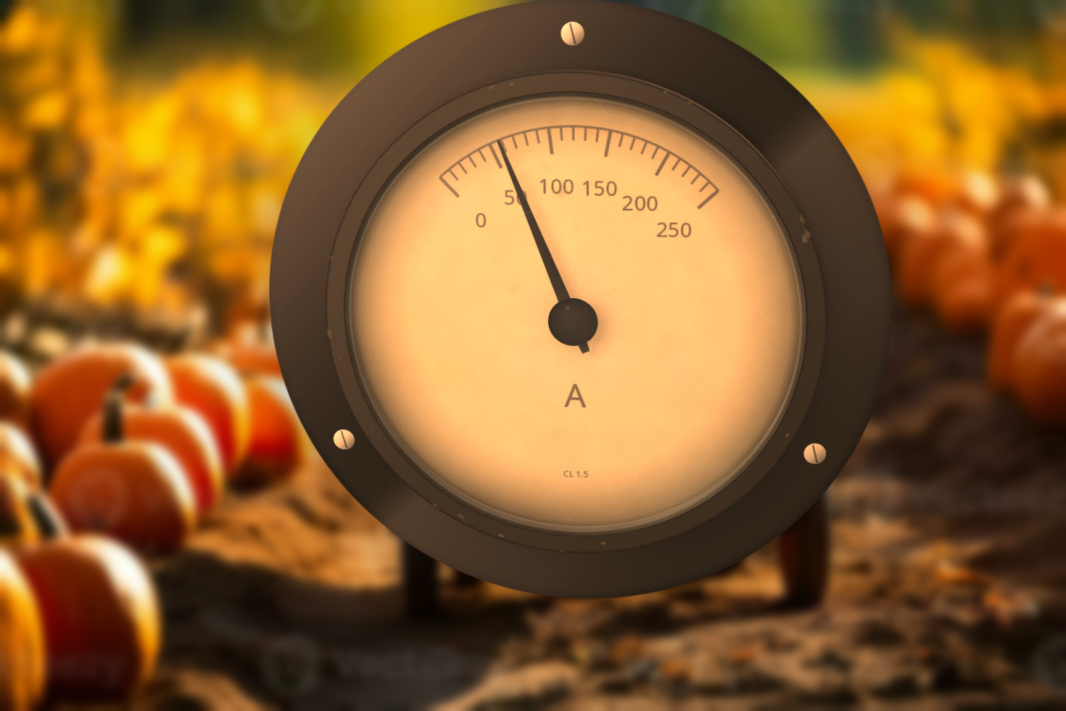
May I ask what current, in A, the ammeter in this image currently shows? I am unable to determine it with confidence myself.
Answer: 60 A
